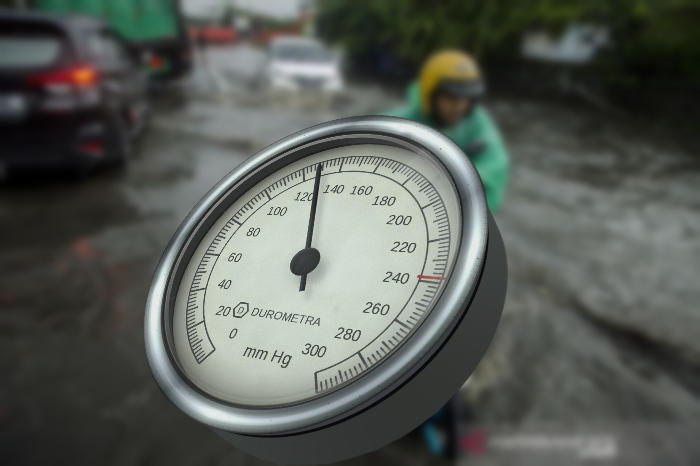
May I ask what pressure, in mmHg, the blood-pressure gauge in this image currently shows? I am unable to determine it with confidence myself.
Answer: 130 mmHg
